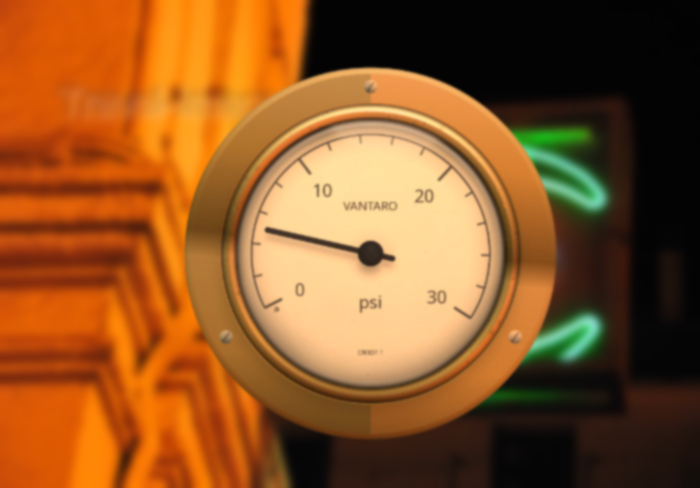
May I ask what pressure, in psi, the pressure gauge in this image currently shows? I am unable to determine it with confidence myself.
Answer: 5 psi
